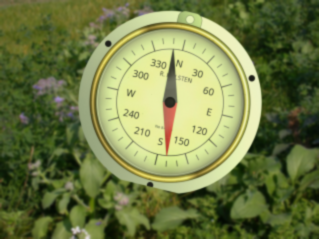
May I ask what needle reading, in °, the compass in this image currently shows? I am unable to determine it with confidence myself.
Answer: 170 °
